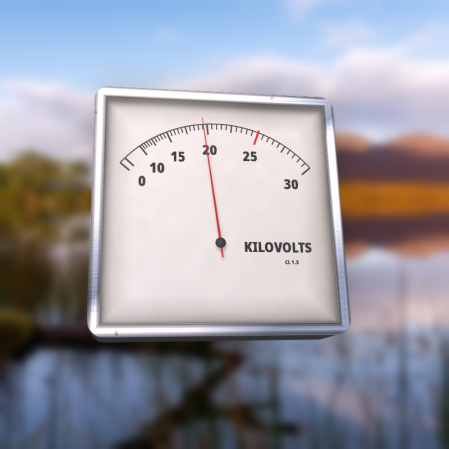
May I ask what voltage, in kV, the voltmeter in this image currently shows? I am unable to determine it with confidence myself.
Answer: 19.5 kV
